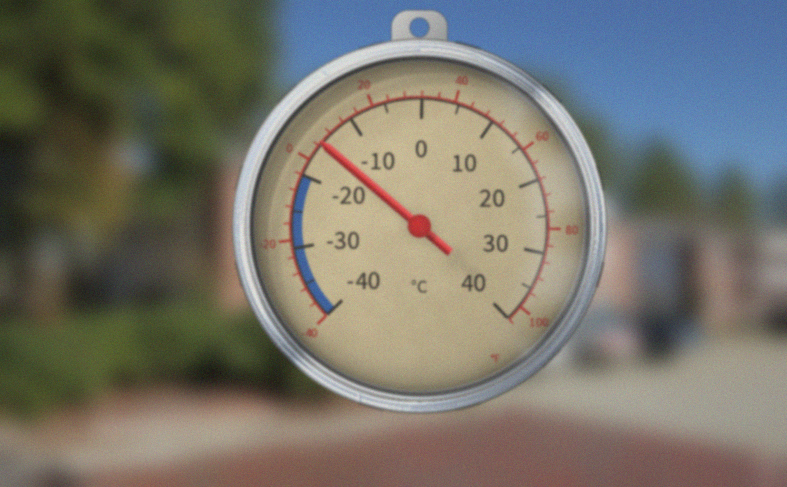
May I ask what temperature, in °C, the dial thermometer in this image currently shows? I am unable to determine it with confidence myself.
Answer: -15 °C
